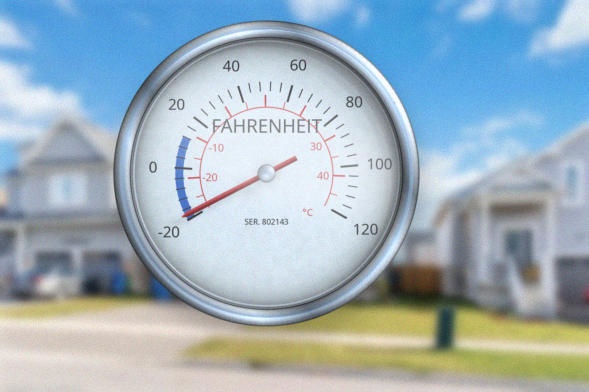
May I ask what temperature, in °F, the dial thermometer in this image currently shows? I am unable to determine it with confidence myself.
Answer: -18 °F
